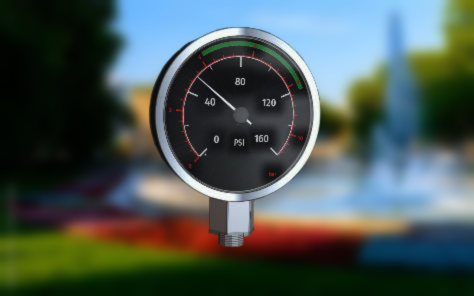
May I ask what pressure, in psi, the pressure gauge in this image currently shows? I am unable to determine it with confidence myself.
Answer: 50 psi
